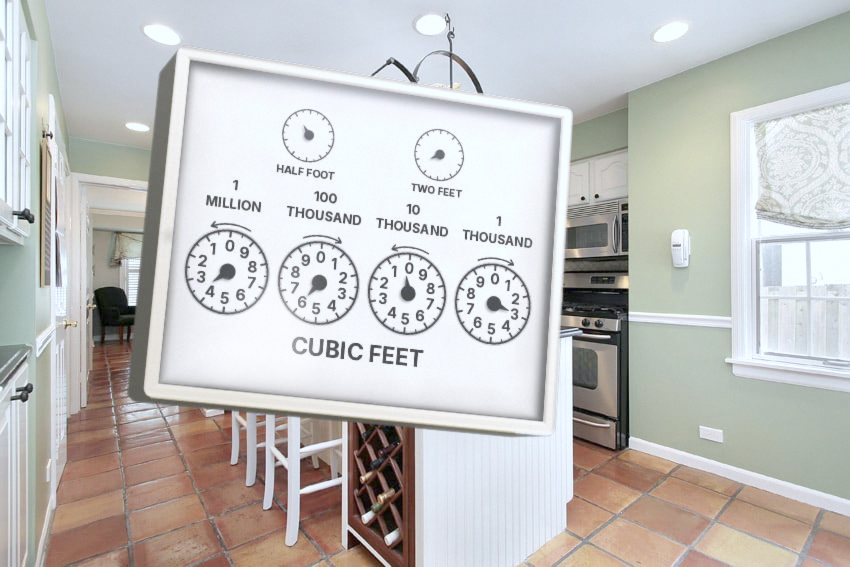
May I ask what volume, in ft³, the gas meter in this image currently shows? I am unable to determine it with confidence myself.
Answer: 360300 ft³
